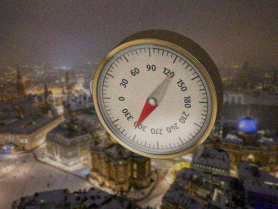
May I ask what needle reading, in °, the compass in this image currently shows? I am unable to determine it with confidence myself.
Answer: 305 °
